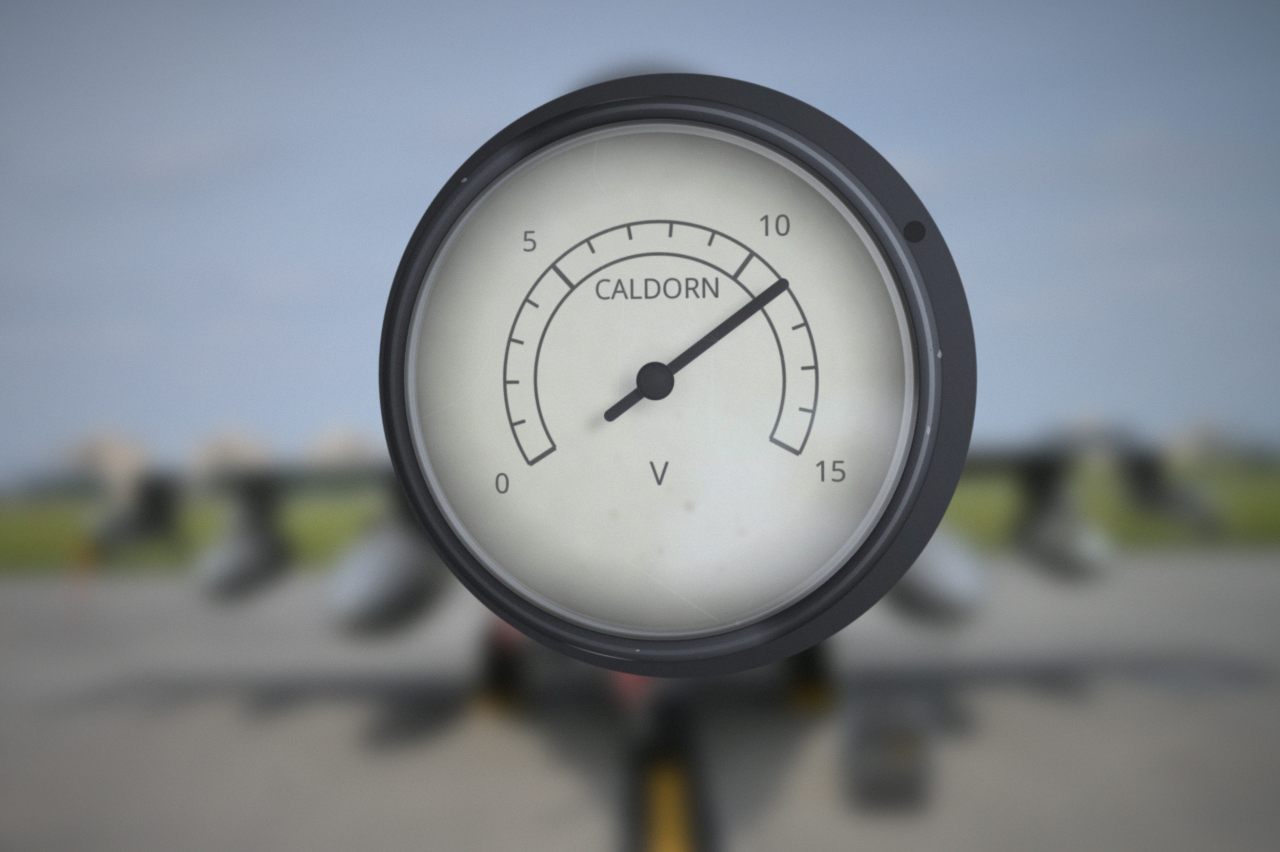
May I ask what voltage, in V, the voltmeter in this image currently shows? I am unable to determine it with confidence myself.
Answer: 11 V
